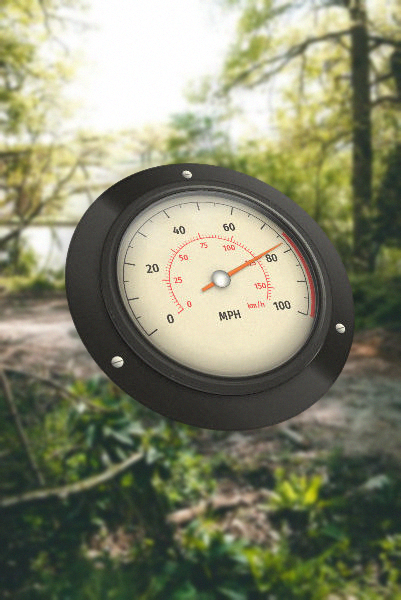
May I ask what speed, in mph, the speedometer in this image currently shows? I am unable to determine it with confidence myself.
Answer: 77.5 mph
